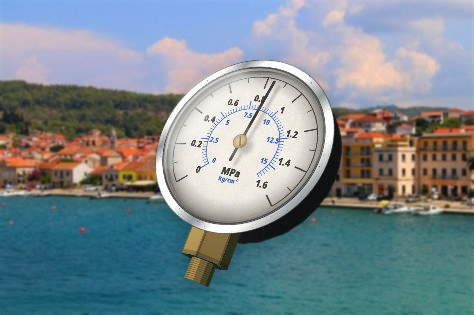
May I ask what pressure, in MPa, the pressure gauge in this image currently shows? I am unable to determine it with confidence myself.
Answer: 0.85 MPa
